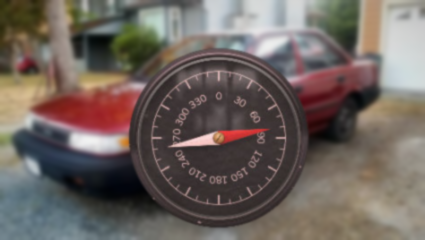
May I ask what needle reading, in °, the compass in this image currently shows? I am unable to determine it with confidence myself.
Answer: 80 °
